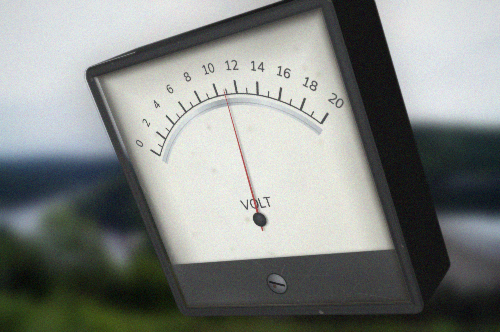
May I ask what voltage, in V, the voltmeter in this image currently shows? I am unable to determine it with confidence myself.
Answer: 11 V
